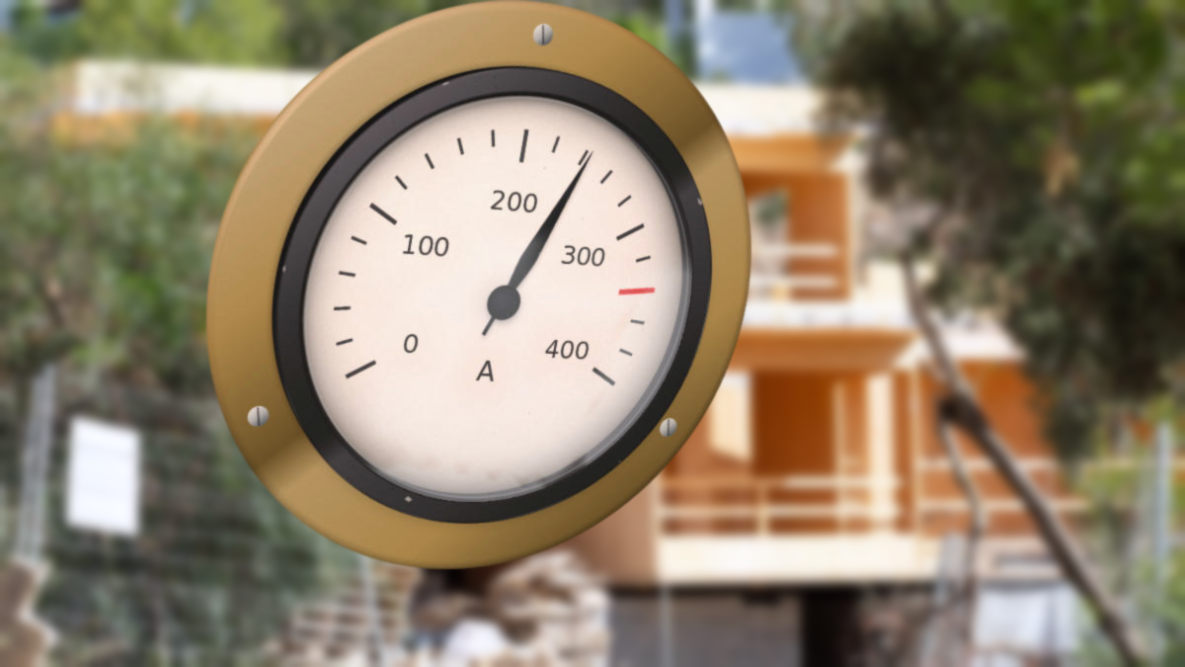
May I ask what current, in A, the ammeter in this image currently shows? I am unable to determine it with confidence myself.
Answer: 240 A
